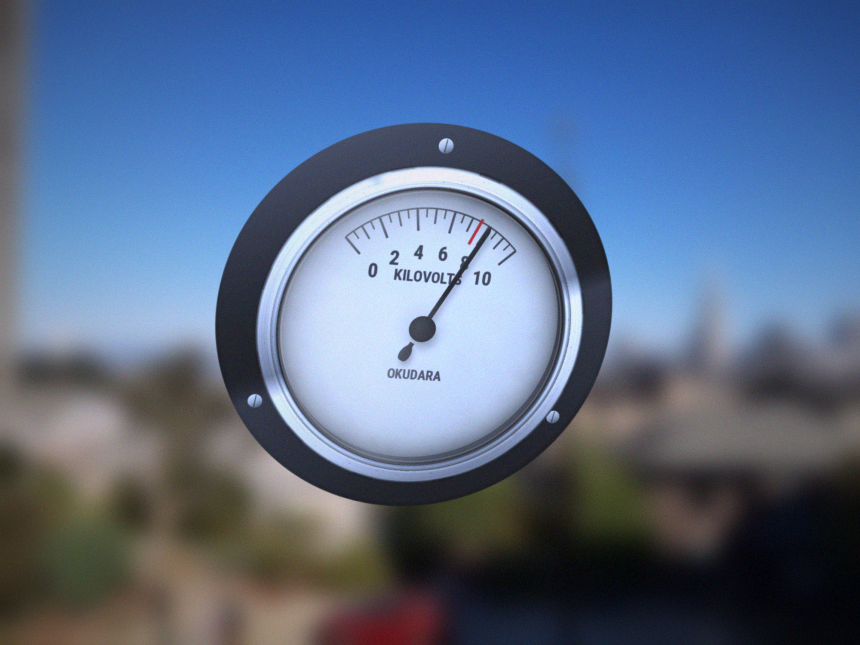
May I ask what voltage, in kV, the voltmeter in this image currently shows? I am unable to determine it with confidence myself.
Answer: 8 kV
